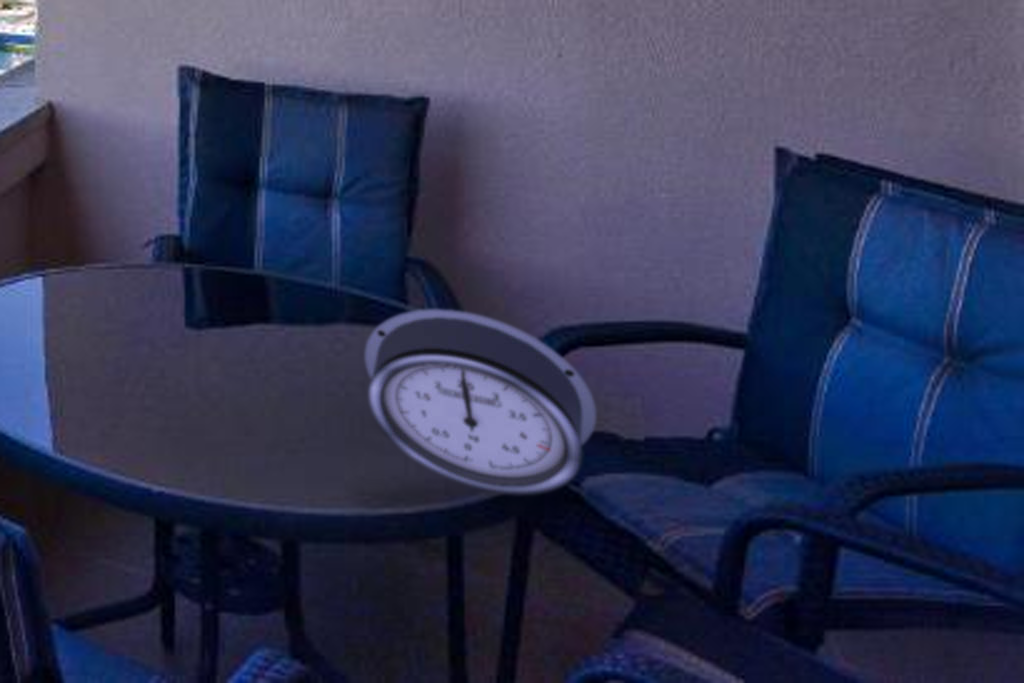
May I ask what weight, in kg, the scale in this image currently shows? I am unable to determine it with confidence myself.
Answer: 2.5 kg
